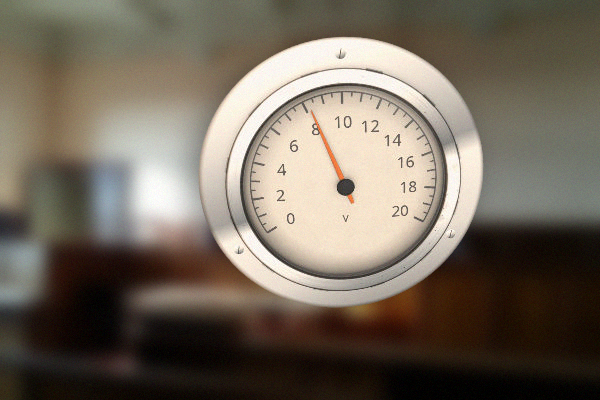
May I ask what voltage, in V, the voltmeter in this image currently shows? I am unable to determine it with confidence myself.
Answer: 8.25 V
